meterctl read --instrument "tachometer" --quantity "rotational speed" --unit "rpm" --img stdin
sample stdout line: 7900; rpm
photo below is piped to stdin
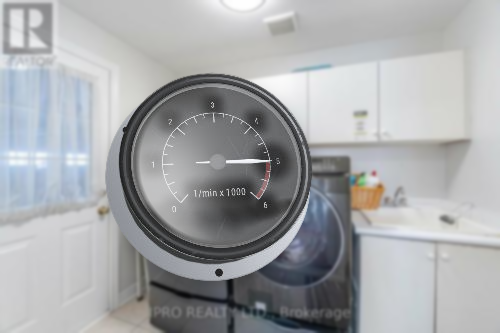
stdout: 5000; rpm
